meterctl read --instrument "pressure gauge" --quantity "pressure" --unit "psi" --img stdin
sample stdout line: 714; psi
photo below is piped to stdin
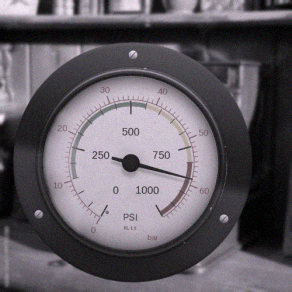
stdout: 850; psi
